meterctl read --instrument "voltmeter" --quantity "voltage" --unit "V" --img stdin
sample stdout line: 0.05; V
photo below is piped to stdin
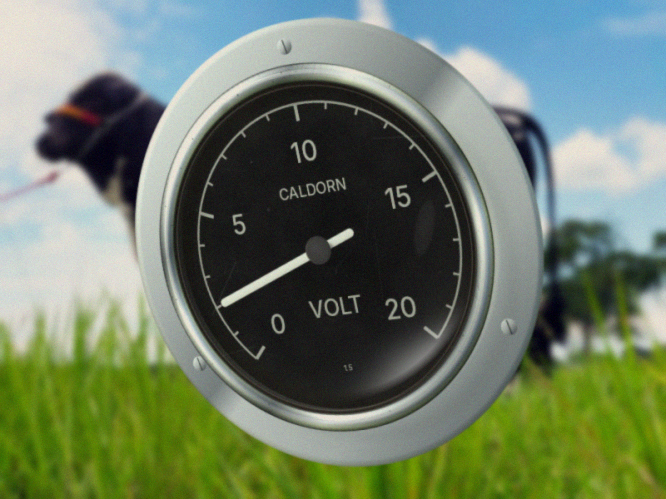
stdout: 2; V
